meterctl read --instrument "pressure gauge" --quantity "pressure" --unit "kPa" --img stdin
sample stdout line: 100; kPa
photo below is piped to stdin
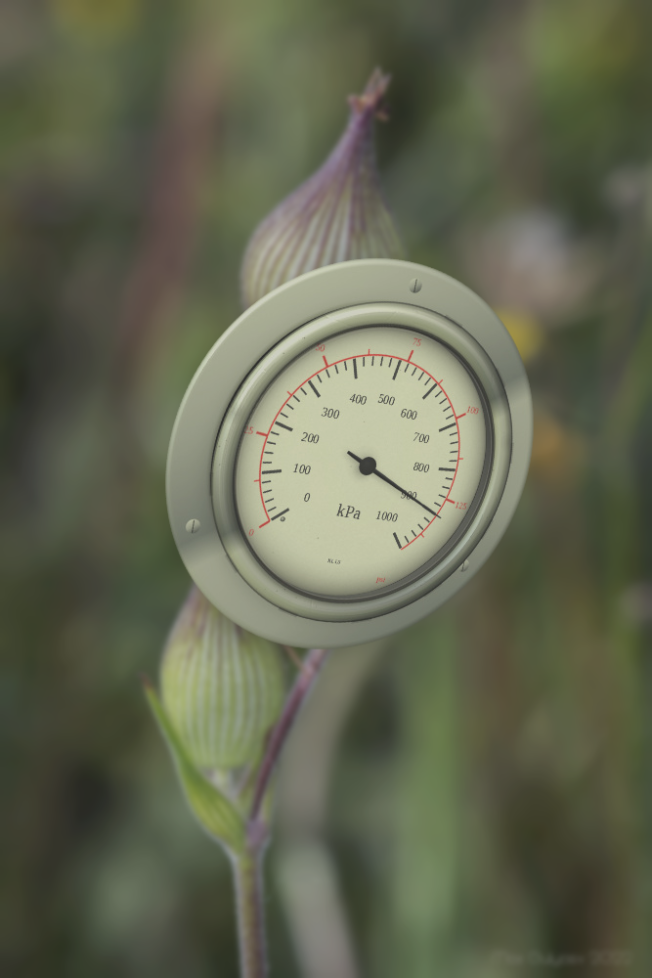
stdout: 900; kPa
